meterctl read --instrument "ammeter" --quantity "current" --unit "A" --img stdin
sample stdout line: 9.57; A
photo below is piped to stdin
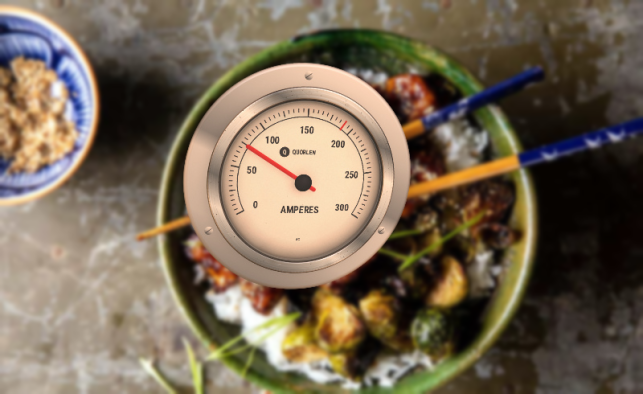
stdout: 75; A
